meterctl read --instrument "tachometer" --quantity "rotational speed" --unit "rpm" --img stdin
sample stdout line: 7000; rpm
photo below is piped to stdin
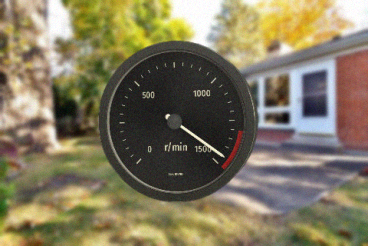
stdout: 1450; rpm
